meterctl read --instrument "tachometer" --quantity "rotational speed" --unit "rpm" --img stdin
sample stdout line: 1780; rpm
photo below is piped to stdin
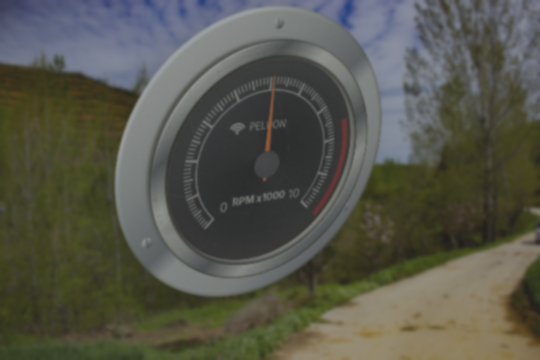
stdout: 5000; rpm
